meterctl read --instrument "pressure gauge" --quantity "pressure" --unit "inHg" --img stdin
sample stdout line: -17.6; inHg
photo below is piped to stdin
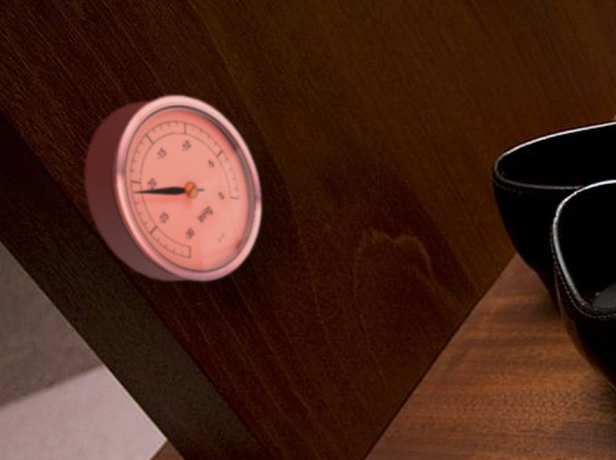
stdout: -21; inHg
